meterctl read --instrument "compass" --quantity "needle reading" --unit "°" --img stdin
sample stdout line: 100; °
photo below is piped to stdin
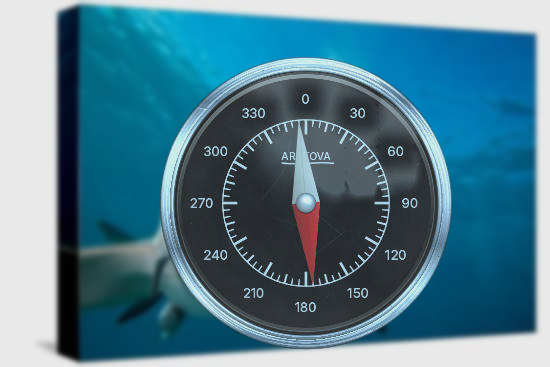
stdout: 175; °
